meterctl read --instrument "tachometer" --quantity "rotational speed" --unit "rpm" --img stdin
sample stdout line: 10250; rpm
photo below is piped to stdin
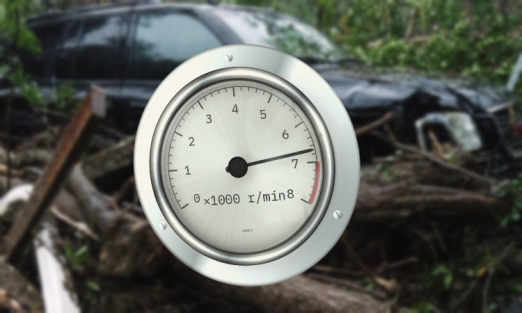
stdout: 6700; rpm
